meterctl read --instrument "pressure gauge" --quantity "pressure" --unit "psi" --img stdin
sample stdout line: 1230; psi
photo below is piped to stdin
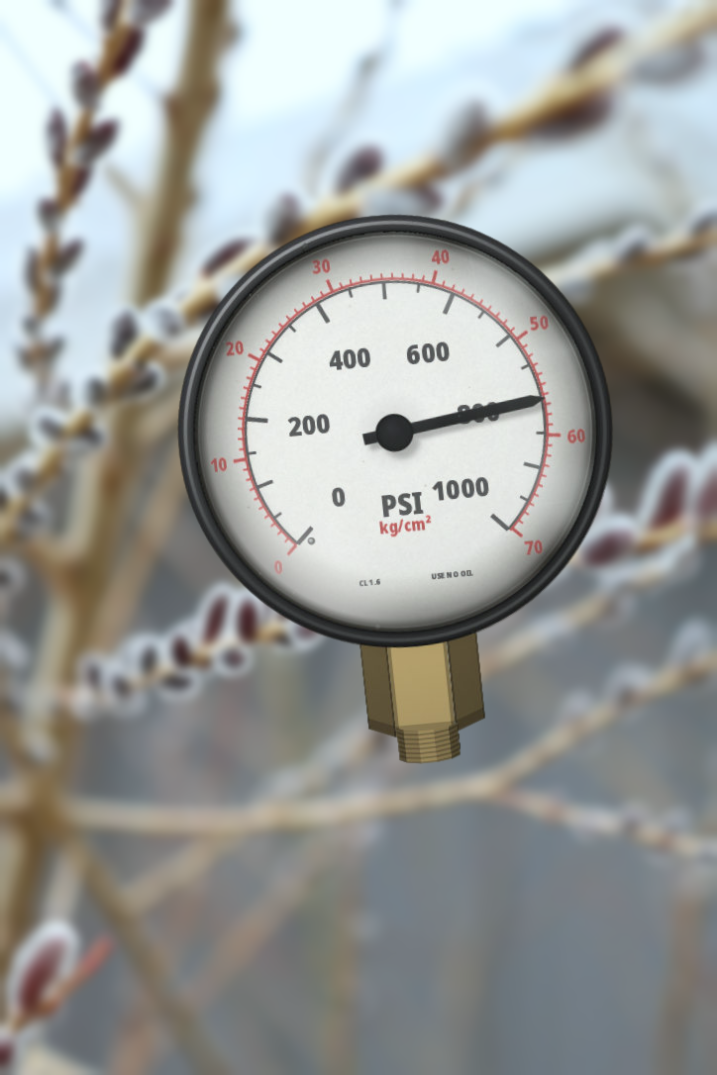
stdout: 800; psi
